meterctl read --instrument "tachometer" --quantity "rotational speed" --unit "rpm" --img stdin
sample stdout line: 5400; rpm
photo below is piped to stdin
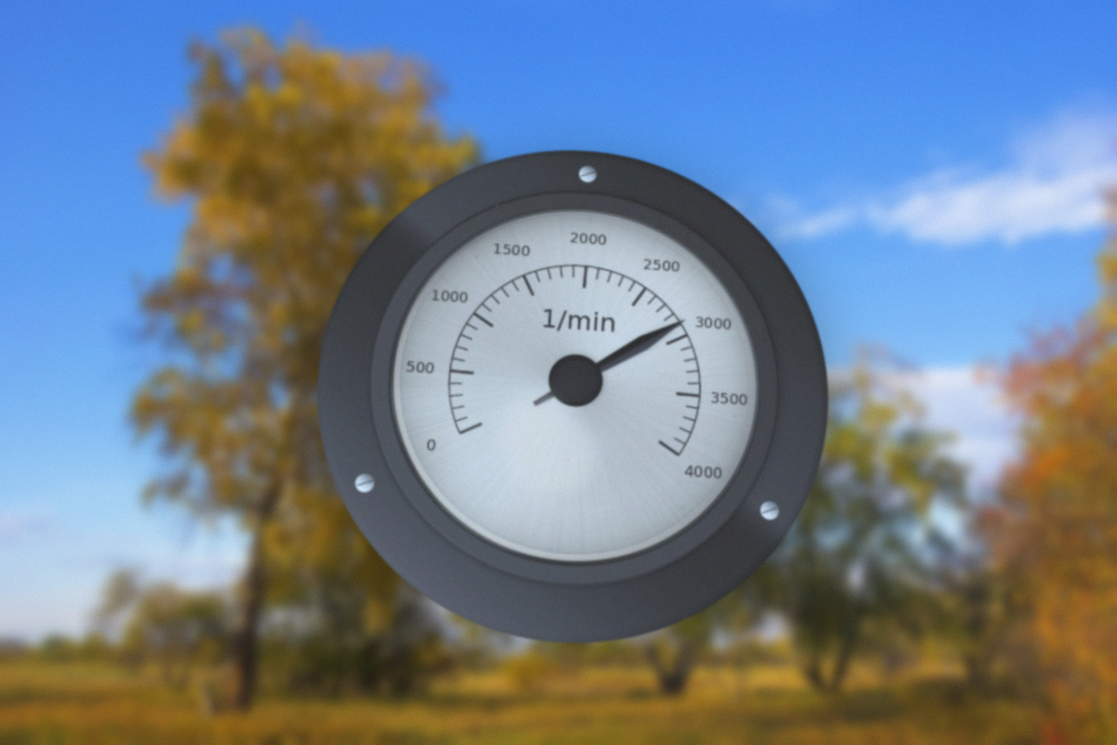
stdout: 2900; rpm
